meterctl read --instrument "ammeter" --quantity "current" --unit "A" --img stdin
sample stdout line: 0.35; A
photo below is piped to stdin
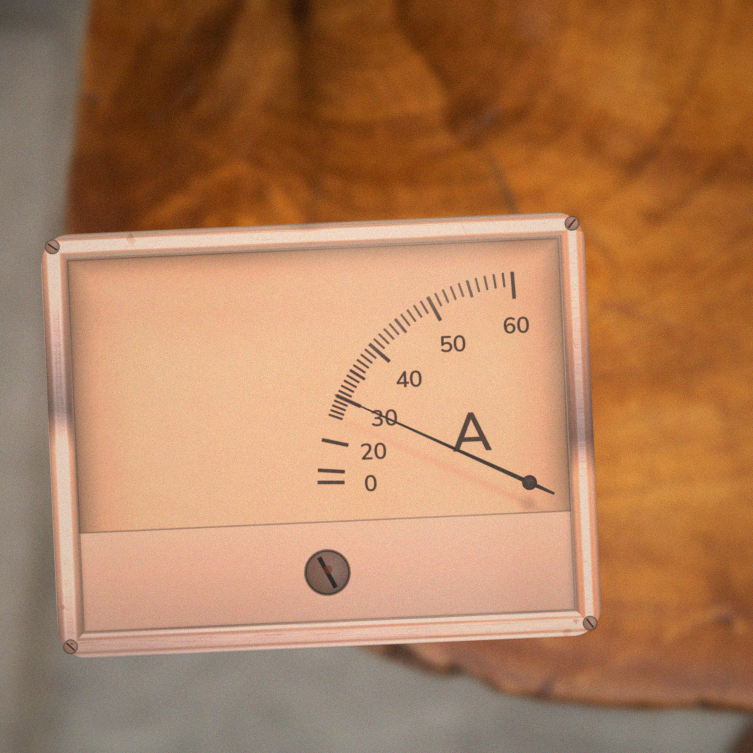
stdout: 30; A
